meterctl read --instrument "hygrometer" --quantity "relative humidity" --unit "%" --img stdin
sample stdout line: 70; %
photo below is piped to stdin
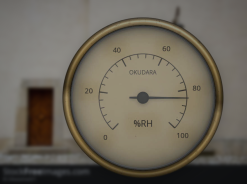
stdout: 84; %
